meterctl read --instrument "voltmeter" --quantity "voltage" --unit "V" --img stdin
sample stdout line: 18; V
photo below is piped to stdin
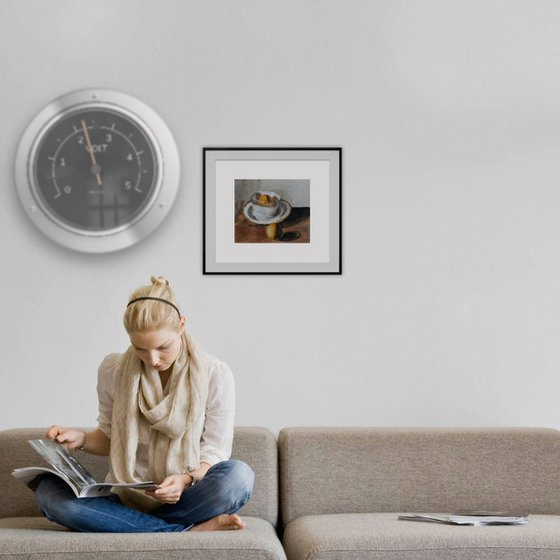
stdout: 2.25; V
